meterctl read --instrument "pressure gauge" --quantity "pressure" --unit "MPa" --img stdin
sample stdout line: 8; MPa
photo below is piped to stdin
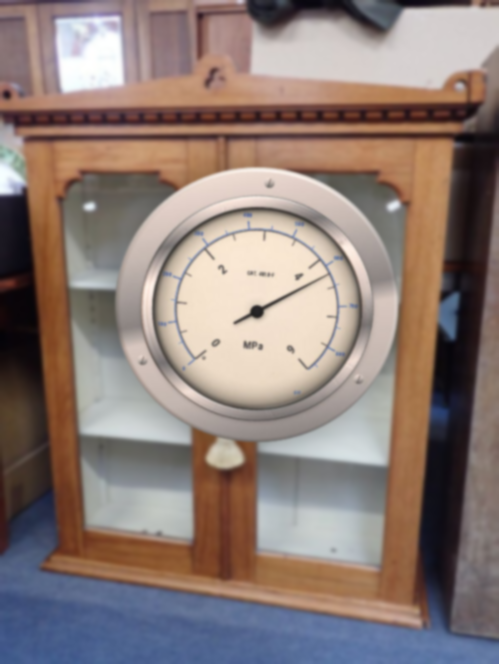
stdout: 4.25; MPa
